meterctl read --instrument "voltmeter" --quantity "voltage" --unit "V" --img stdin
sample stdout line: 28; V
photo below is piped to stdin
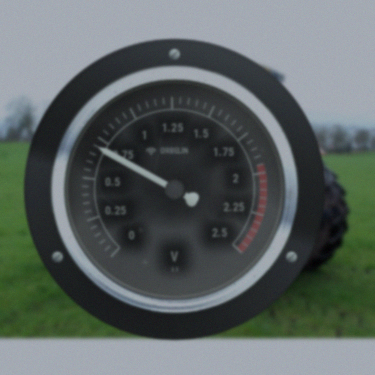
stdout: 0.7; V
